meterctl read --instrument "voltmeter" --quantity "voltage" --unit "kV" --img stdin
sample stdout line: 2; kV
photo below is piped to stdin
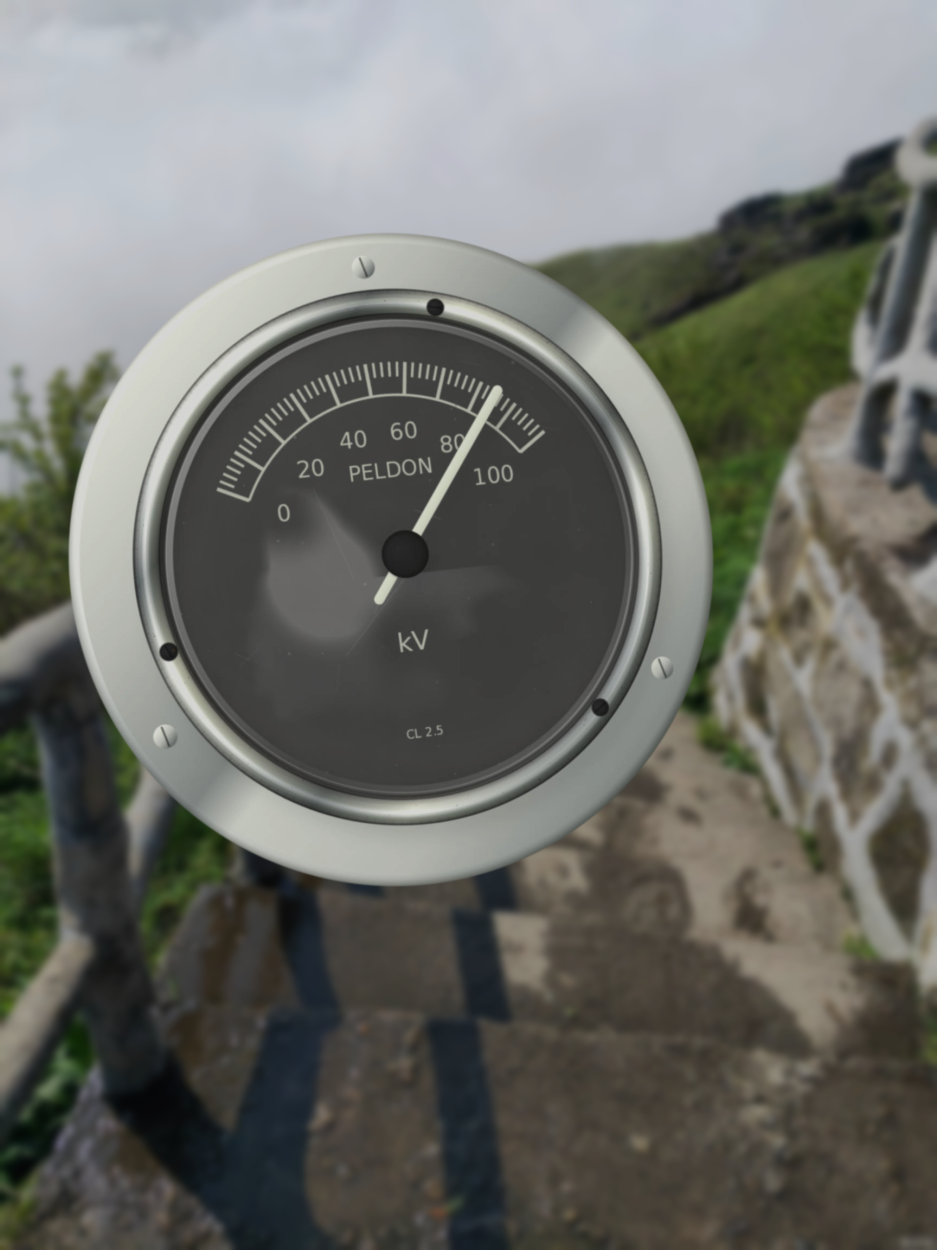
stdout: 84; kV
